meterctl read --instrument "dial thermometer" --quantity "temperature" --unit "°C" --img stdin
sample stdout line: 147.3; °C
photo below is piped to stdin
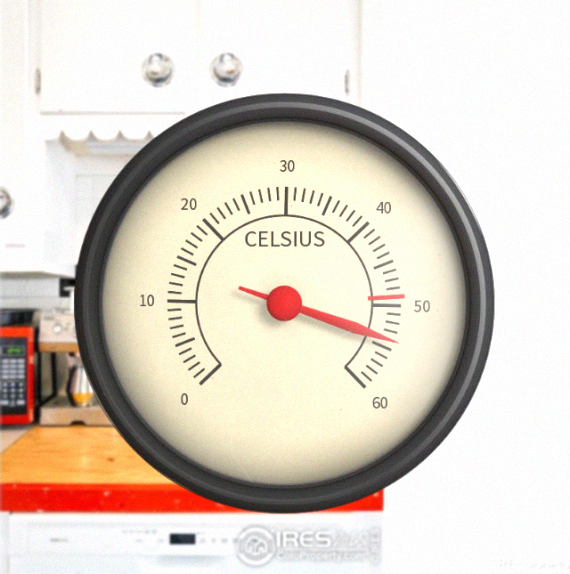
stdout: 54; °C
